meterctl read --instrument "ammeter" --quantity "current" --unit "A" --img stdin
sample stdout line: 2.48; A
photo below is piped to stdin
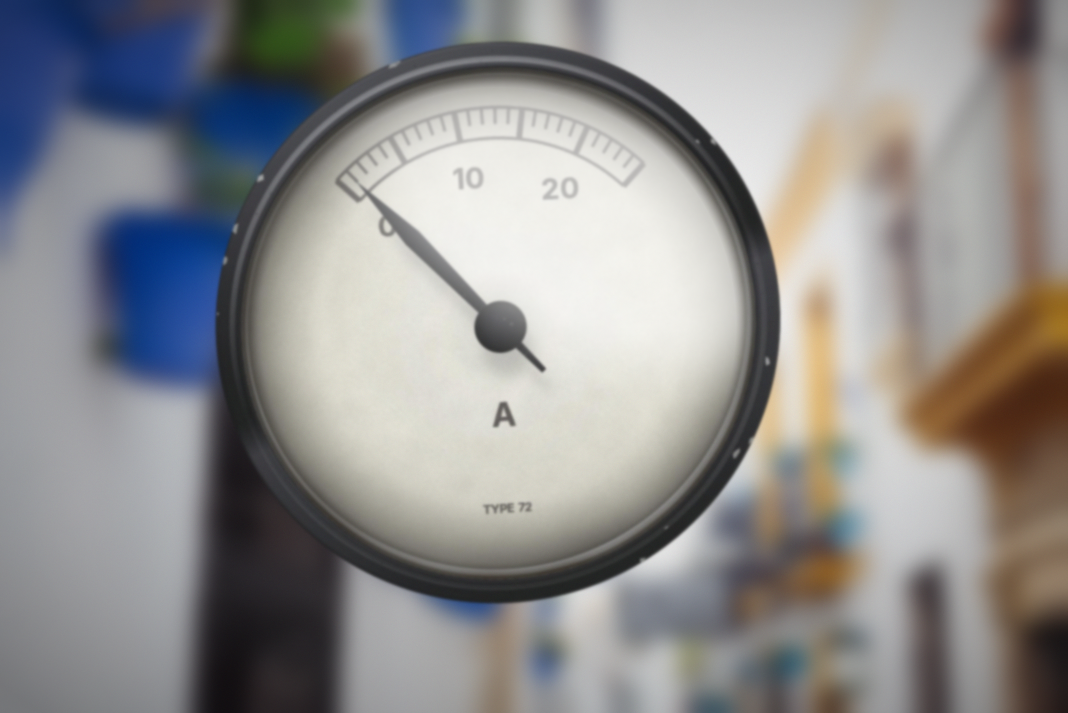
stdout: 1; A
